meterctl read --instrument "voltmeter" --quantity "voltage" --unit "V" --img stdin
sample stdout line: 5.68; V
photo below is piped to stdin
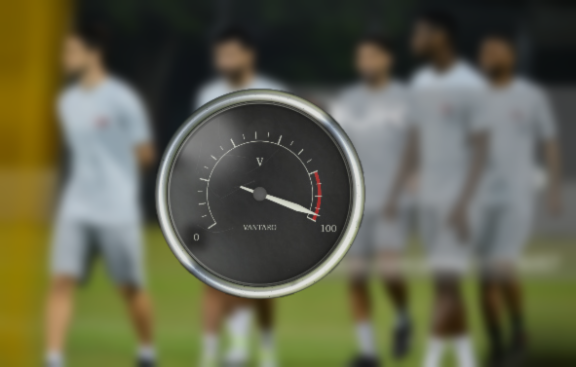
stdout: 97.5; V
